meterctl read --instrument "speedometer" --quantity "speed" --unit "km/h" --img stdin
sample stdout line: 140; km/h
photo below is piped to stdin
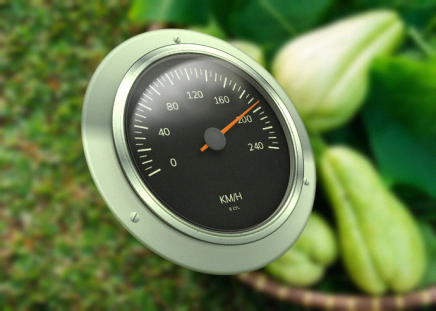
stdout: 195; km/h
